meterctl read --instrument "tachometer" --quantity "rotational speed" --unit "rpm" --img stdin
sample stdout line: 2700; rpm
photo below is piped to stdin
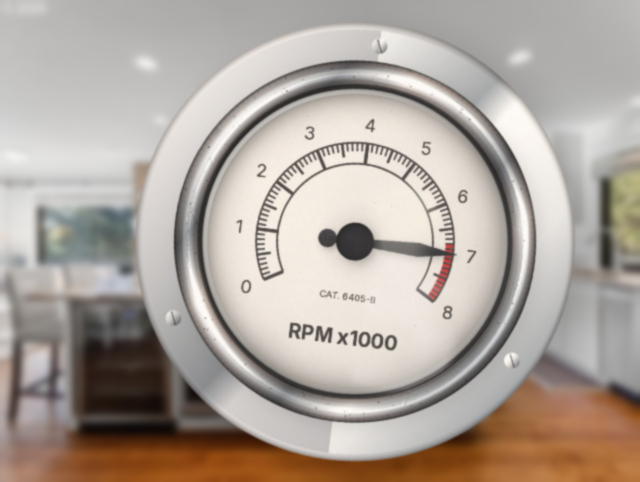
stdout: 7000; rpm
